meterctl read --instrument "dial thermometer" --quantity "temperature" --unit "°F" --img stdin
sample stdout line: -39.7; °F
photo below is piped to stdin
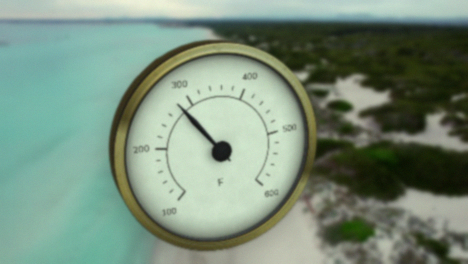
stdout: 280; °F
